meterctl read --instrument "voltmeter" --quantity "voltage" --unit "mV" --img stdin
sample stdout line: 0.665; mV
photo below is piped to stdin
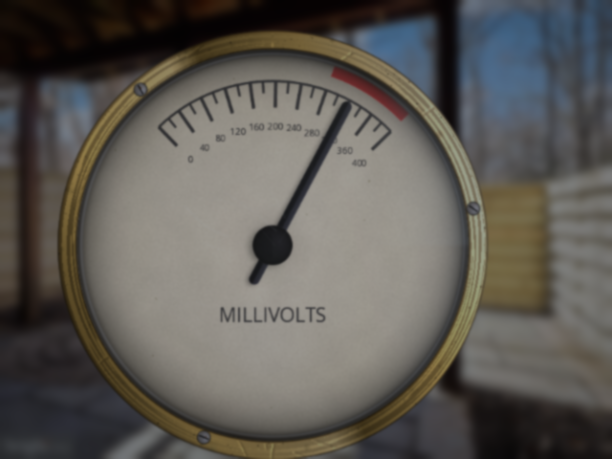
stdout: 320; mV
